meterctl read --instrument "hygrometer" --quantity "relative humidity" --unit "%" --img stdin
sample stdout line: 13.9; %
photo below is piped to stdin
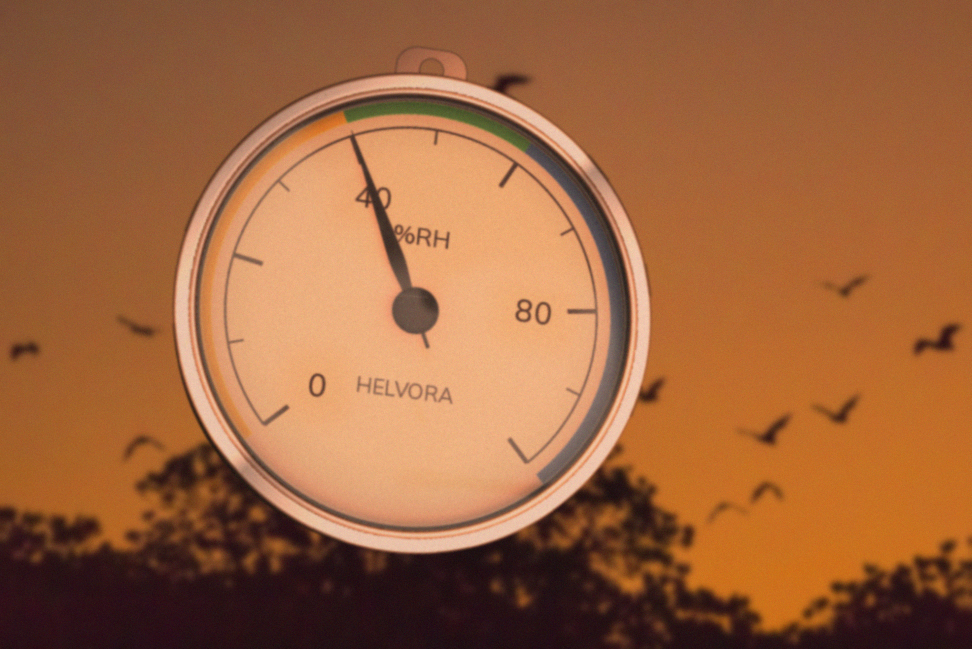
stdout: 40; %
